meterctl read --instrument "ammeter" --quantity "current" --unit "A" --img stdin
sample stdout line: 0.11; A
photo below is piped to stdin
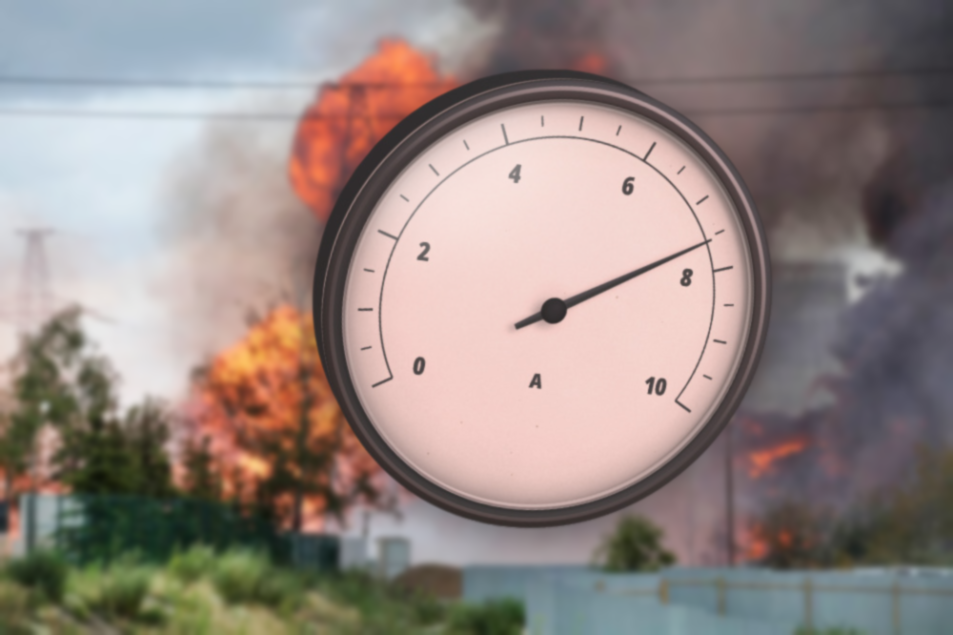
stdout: 7.5; A
